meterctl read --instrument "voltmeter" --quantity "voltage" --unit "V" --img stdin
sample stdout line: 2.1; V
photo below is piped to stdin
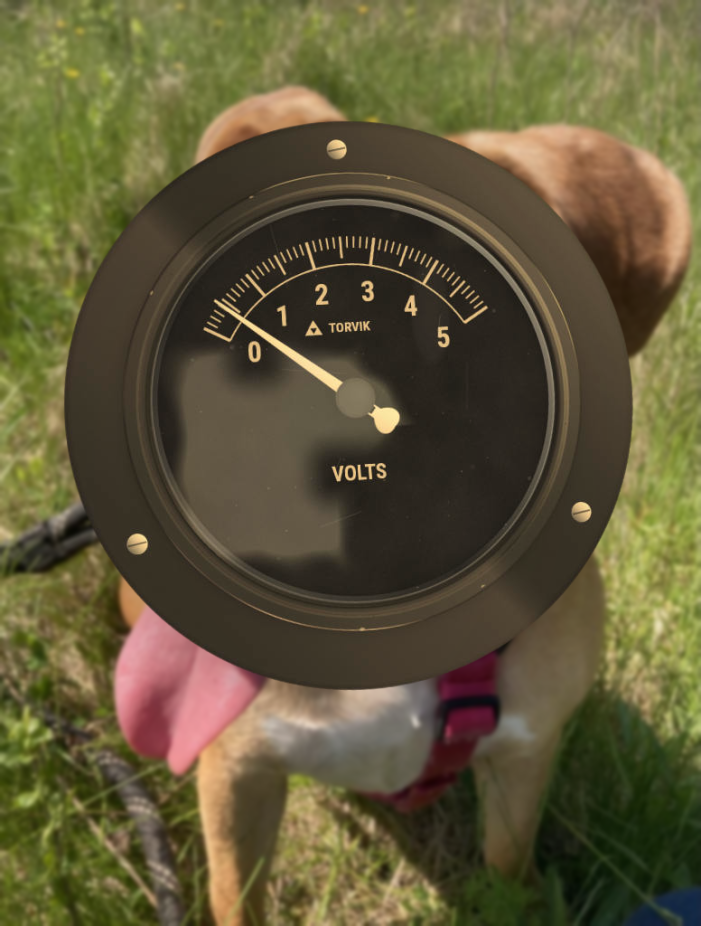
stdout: 0.4; V
